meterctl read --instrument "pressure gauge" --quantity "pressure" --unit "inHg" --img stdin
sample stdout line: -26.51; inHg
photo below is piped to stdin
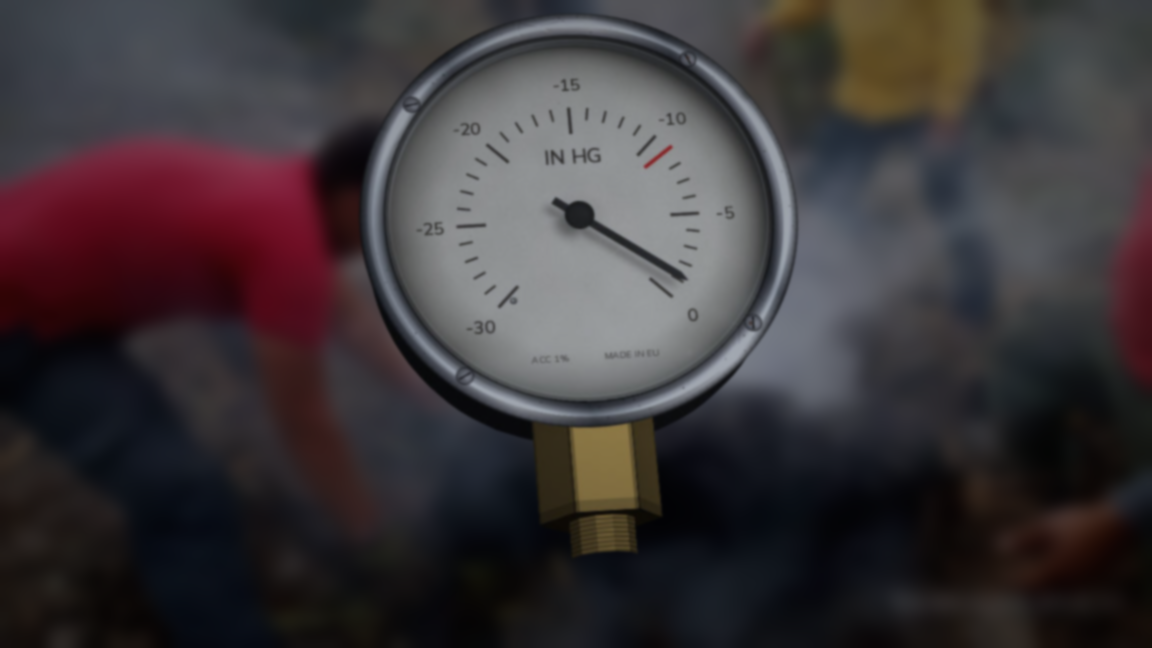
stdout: -1; inHg
